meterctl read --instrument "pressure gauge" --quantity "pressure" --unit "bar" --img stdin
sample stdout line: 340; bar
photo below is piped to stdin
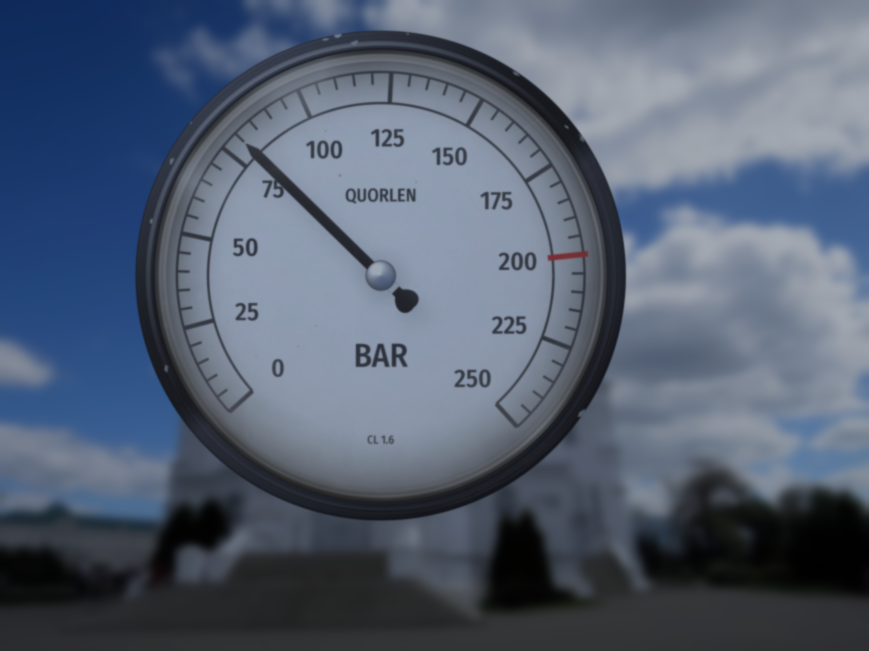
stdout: 80; bar
